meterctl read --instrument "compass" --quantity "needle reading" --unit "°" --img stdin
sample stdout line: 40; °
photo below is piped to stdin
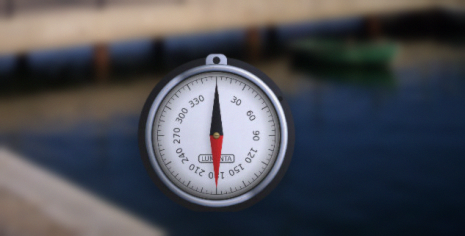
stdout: 180; °
